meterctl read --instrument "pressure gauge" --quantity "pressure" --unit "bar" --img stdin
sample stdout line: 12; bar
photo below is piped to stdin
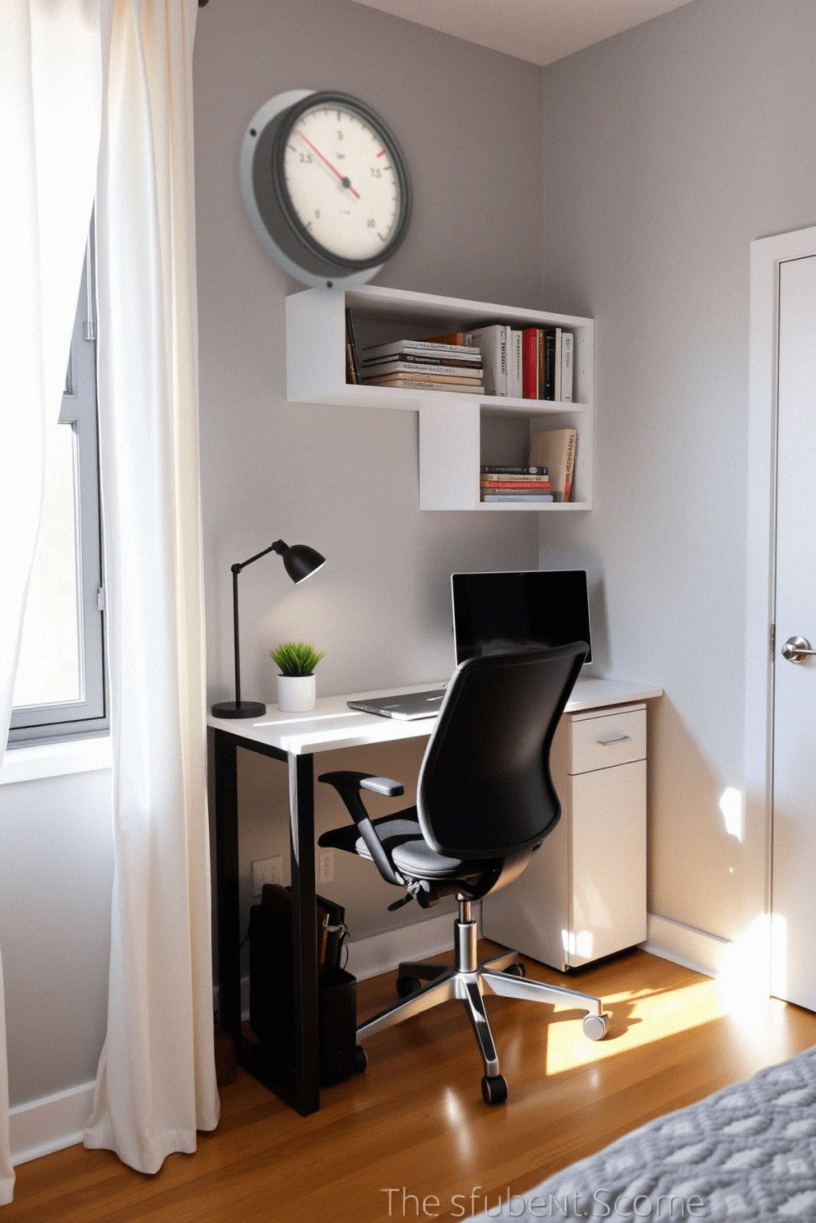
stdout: 3; bar
